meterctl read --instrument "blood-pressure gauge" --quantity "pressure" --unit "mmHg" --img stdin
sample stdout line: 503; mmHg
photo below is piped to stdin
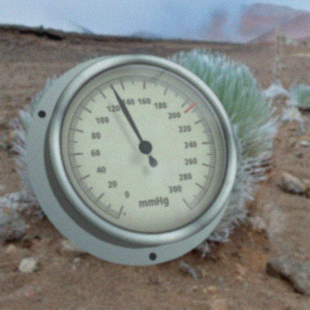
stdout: 130; mmHg
